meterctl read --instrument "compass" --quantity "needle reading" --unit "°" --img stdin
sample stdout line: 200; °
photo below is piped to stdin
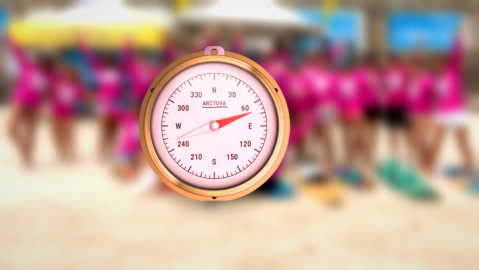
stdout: 70; °
